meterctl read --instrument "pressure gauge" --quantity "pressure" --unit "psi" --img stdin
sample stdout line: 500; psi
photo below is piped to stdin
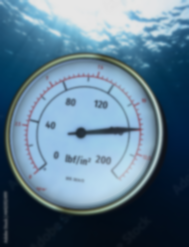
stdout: 160; psi
